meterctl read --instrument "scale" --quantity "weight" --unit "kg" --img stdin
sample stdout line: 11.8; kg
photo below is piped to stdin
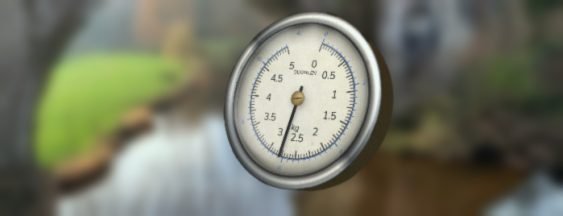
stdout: 2.75; kg
